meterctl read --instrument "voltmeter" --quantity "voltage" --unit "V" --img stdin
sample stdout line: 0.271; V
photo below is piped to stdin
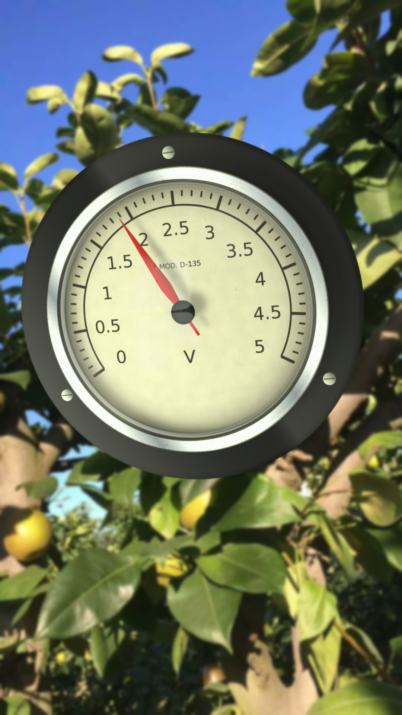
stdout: 1.9; V
